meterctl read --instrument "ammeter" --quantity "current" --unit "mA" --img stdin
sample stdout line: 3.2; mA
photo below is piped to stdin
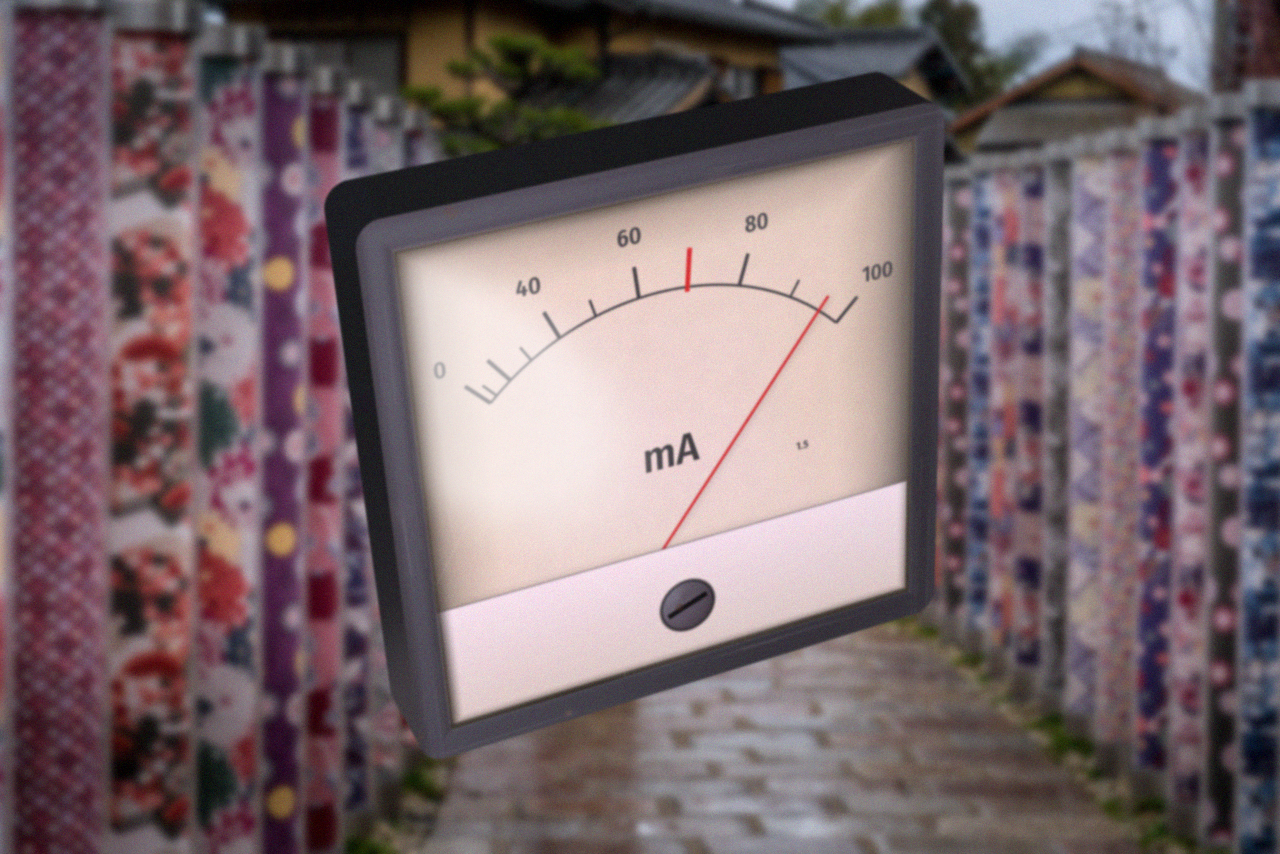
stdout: 95; mA
